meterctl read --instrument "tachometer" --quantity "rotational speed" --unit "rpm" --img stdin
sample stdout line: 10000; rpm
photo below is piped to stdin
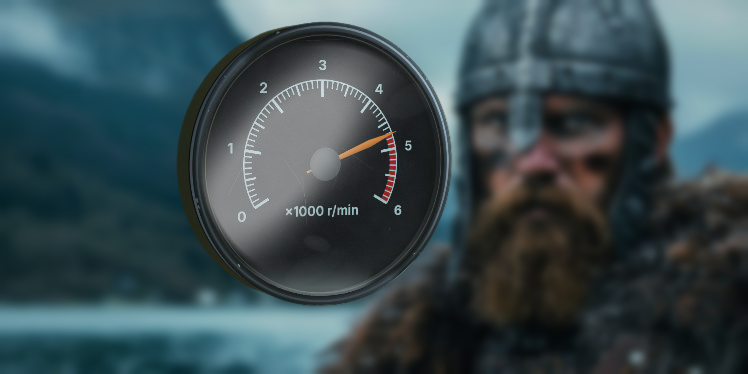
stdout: 4700; rpm
